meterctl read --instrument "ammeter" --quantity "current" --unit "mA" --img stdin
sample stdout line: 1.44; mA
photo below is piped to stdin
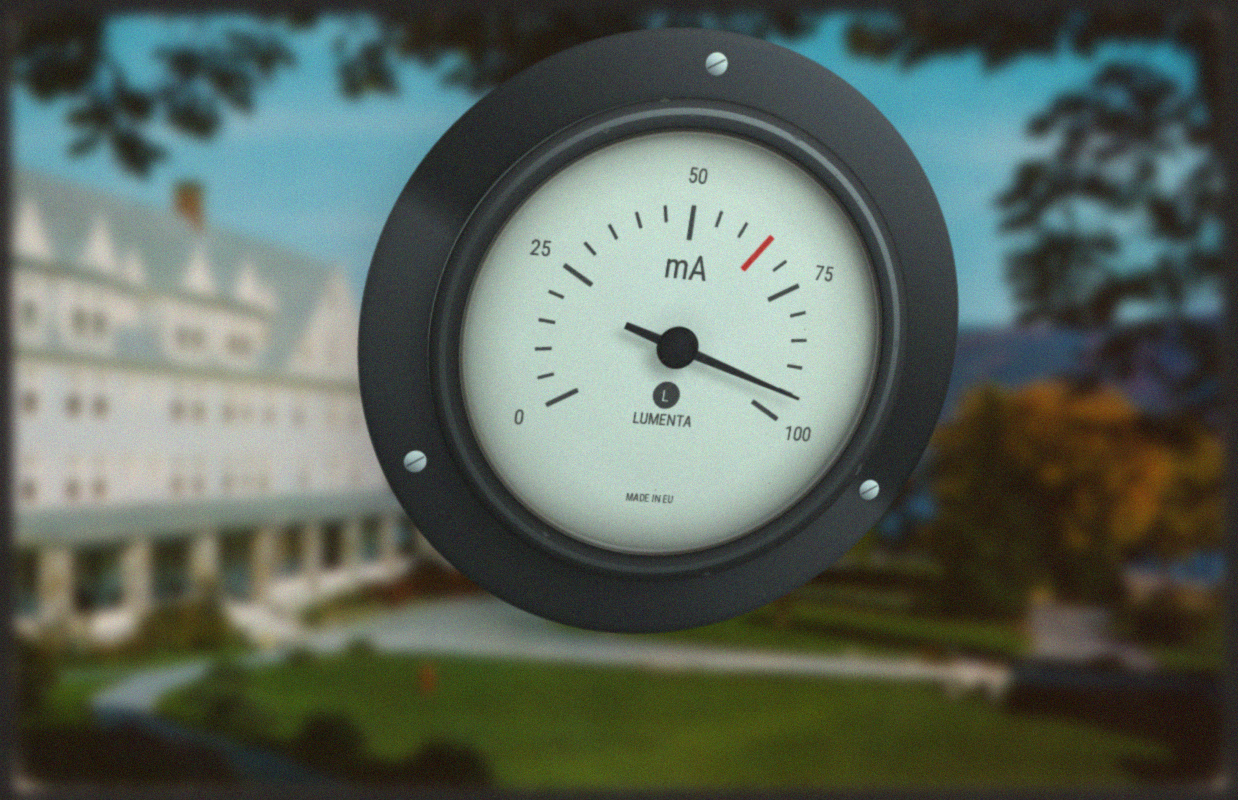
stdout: 95; mA
